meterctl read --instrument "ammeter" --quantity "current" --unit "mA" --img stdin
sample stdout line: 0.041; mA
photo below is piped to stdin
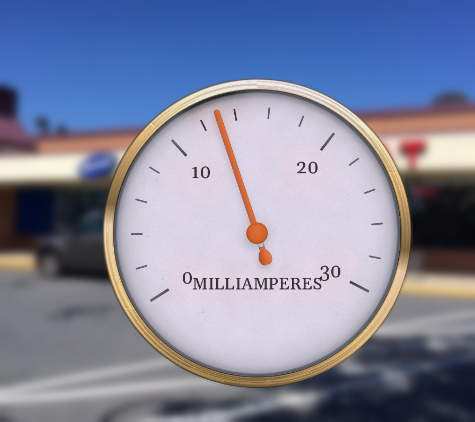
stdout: 13; mA
